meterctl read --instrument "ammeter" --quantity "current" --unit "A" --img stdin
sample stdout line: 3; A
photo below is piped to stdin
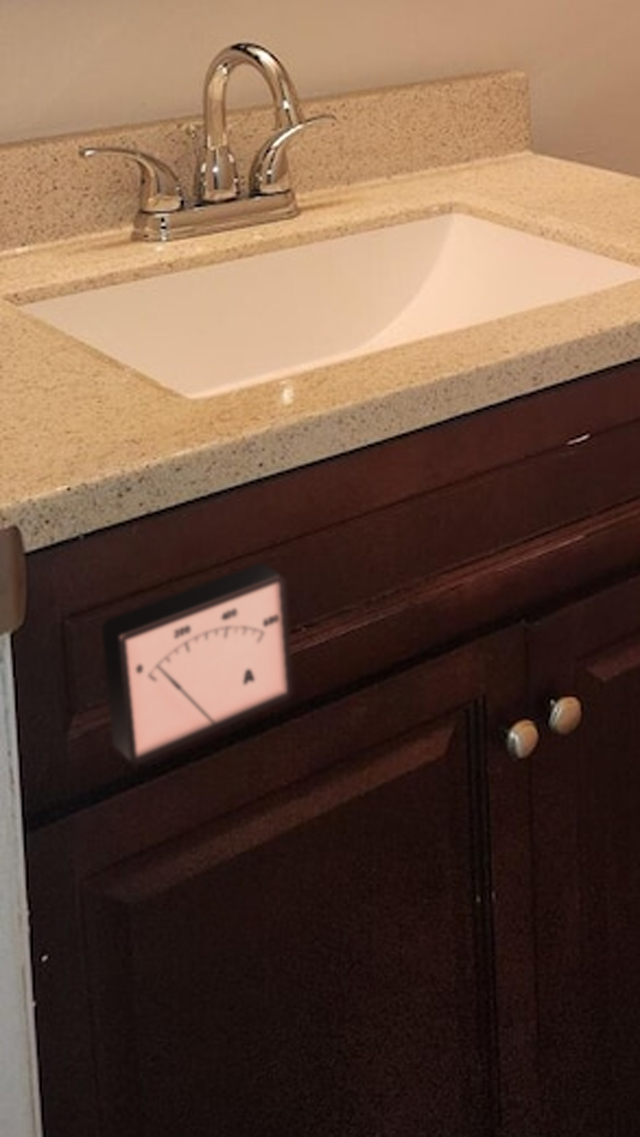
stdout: 50; A
